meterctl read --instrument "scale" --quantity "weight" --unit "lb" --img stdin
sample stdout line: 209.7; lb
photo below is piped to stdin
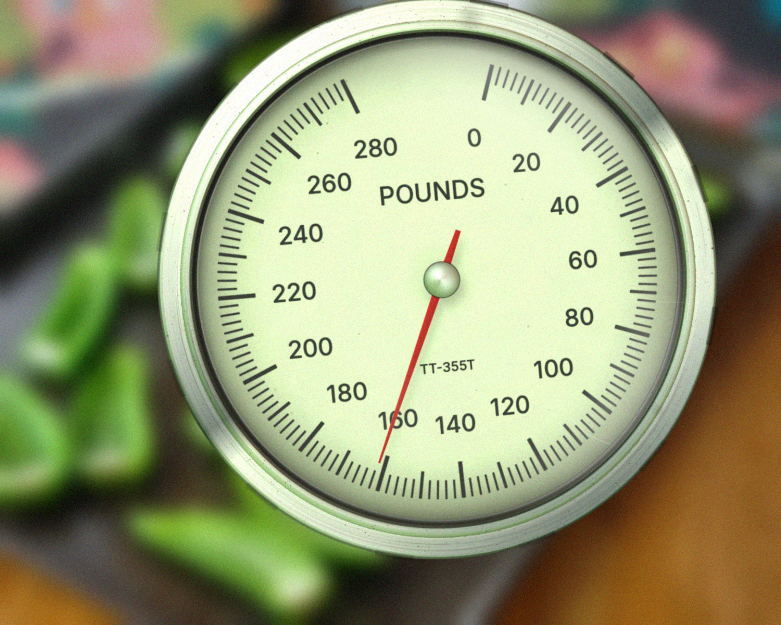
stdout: 162; lb
